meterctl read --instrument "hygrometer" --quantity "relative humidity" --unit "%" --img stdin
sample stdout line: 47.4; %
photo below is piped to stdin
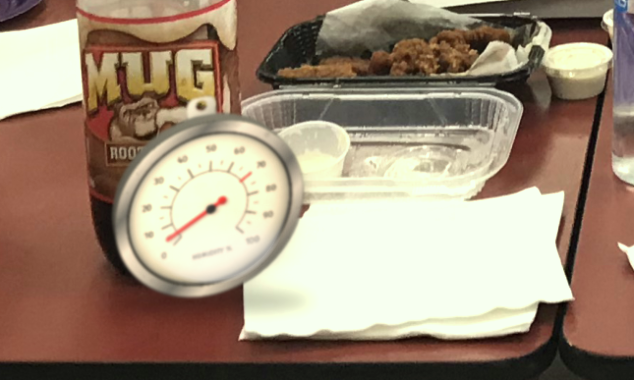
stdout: 5; %
